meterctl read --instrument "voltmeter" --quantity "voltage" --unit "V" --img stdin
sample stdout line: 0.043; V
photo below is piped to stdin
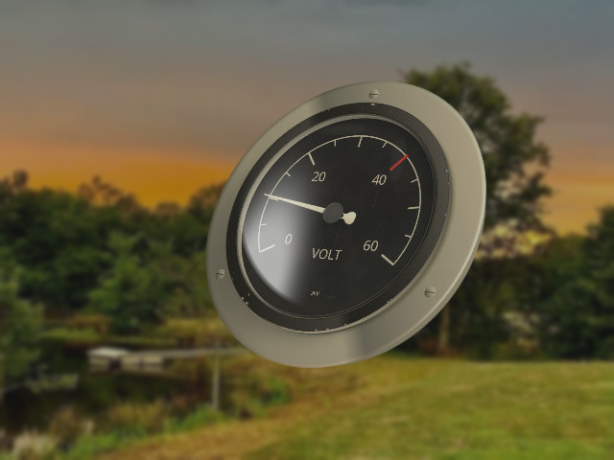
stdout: 10; V
